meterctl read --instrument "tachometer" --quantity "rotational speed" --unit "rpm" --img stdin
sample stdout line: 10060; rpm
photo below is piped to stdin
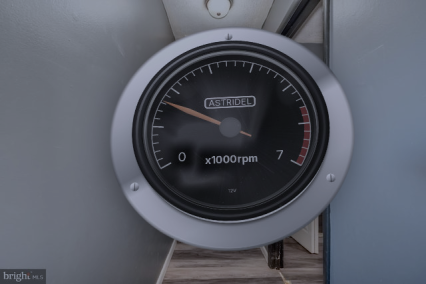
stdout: 1600; rpm
